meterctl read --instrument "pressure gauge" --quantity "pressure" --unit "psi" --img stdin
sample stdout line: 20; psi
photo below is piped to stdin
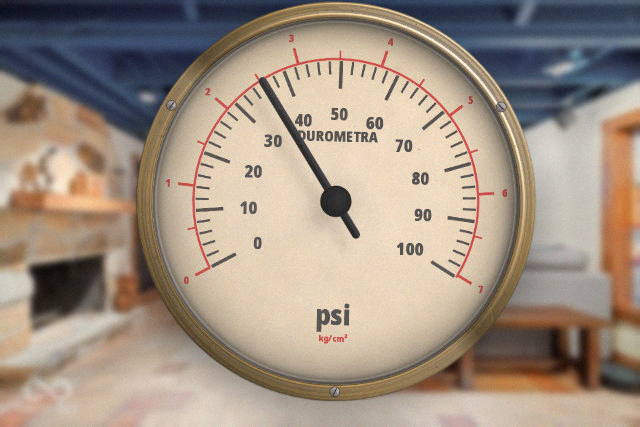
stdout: 36; psi
